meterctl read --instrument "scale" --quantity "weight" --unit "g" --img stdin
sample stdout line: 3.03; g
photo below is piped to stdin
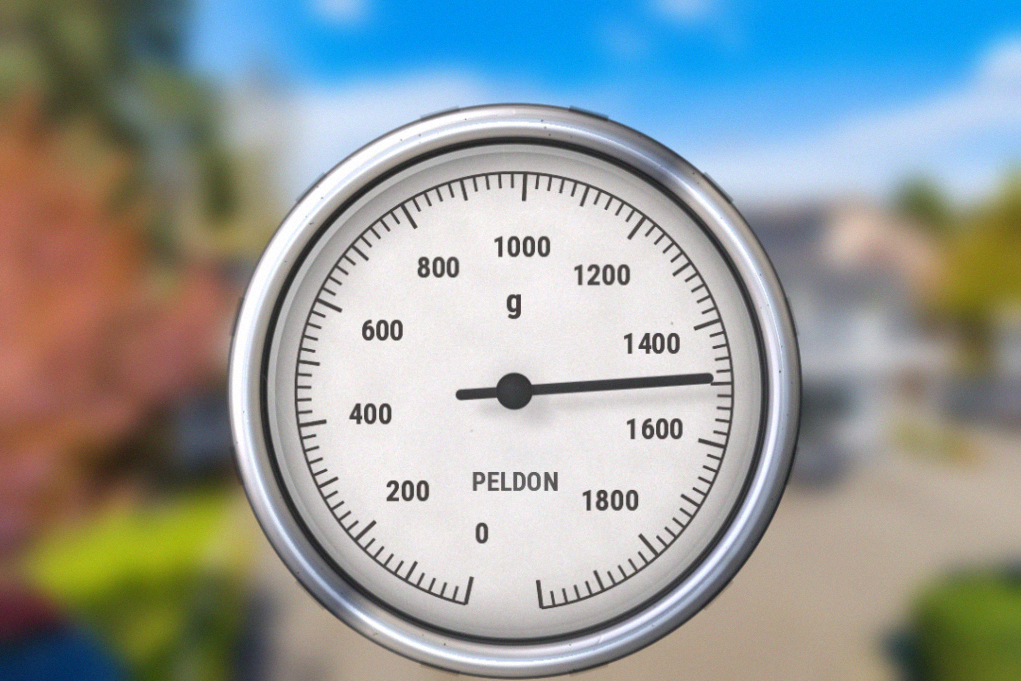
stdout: 1490; g
